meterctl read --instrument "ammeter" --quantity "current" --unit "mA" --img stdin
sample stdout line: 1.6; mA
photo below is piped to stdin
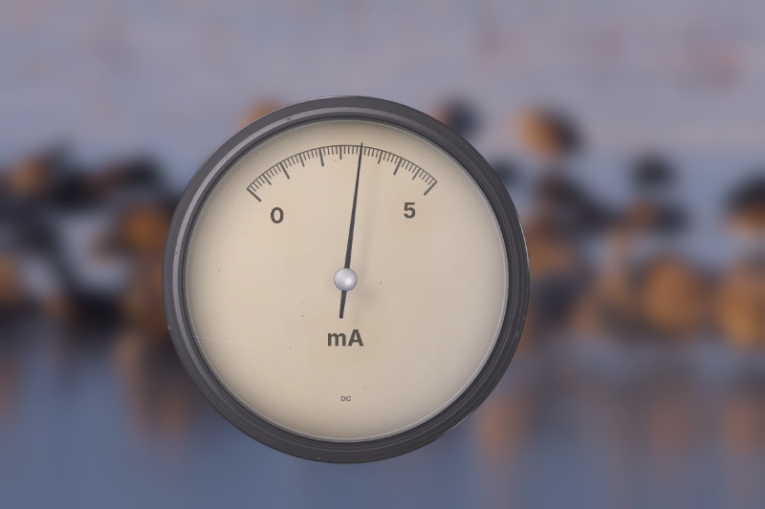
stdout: 3; mA
